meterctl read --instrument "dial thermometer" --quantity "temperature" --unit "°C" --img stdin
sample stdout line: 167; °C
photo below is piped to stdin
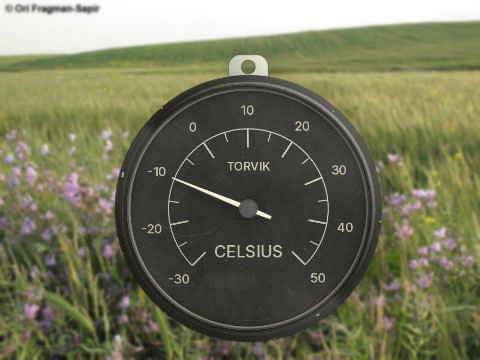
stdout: -10; °C
